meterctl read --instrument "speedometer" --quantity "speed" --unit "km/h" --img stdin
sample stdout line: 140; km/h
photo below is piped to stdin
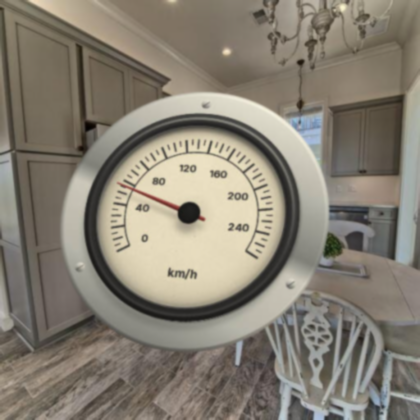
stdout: 55; km/h
